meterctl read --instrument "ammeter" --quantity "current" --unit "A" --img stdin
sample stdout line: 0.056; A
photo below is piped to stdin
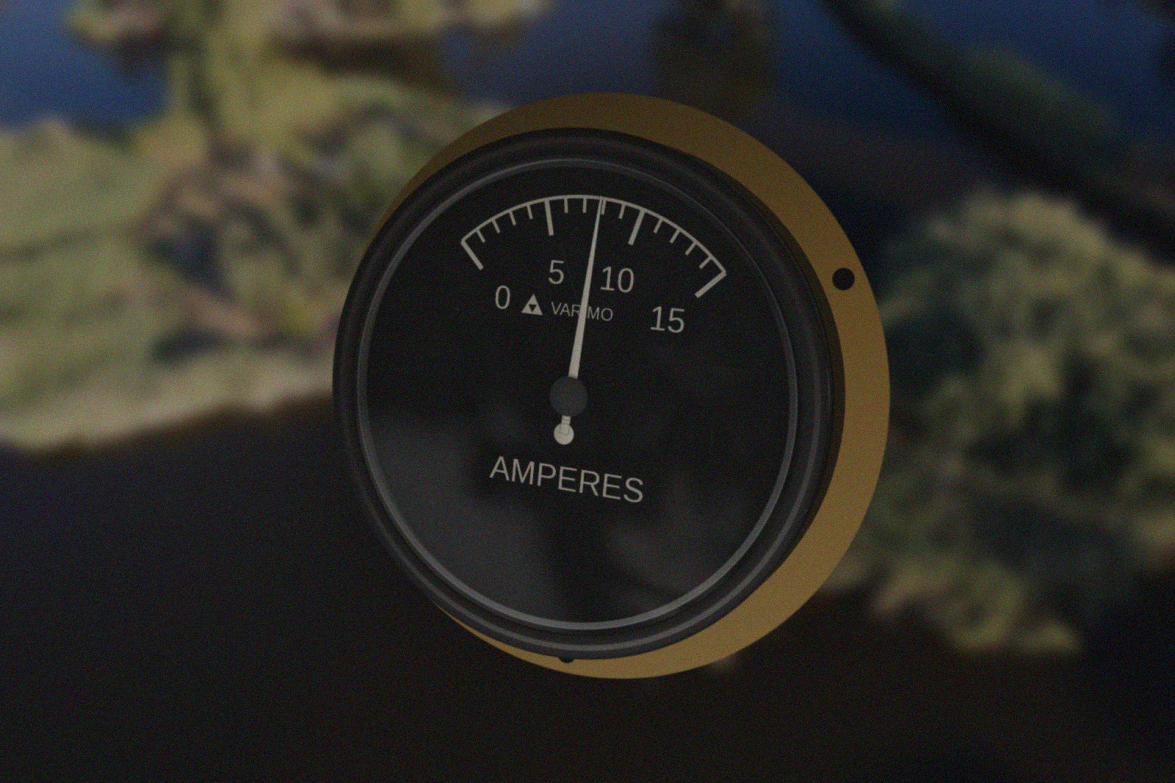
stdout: 8; A
